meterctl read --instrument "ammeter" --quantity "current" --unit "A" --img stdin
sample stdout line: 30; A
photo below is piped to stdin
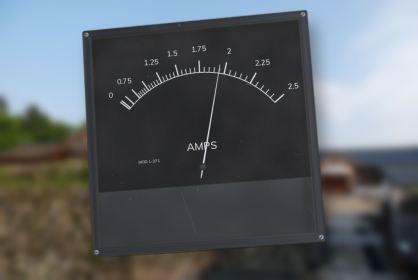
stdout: 1.95; A
